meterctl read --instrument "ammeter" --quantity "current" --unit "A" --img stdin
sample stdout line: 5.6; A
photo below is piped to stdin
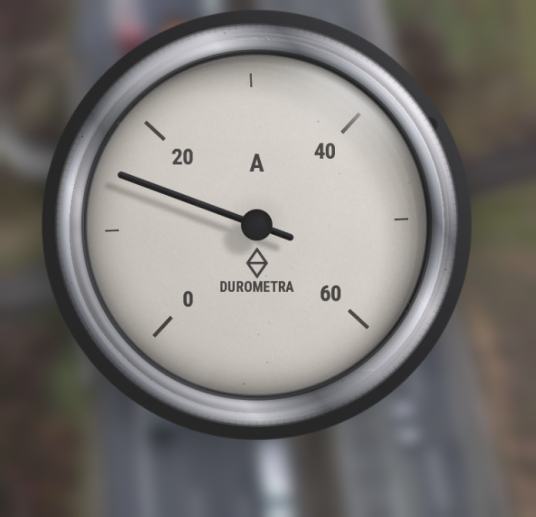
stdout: 15; A
